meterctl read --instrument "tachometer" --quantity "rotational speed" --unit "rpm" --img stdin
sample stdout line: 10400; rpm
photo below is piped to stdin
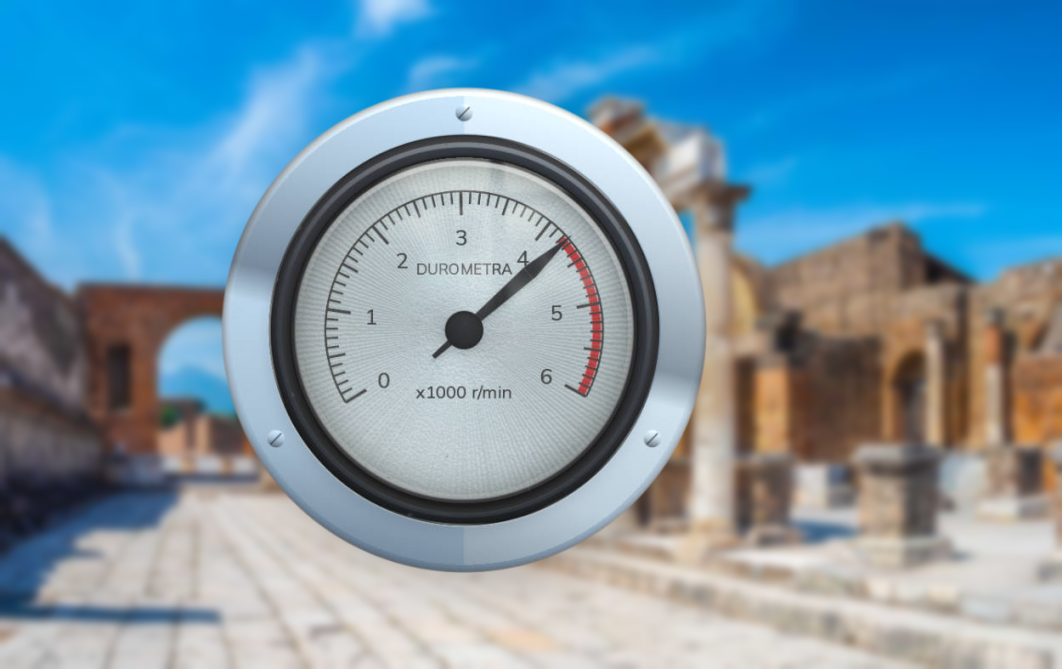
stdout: 4250; rpm
